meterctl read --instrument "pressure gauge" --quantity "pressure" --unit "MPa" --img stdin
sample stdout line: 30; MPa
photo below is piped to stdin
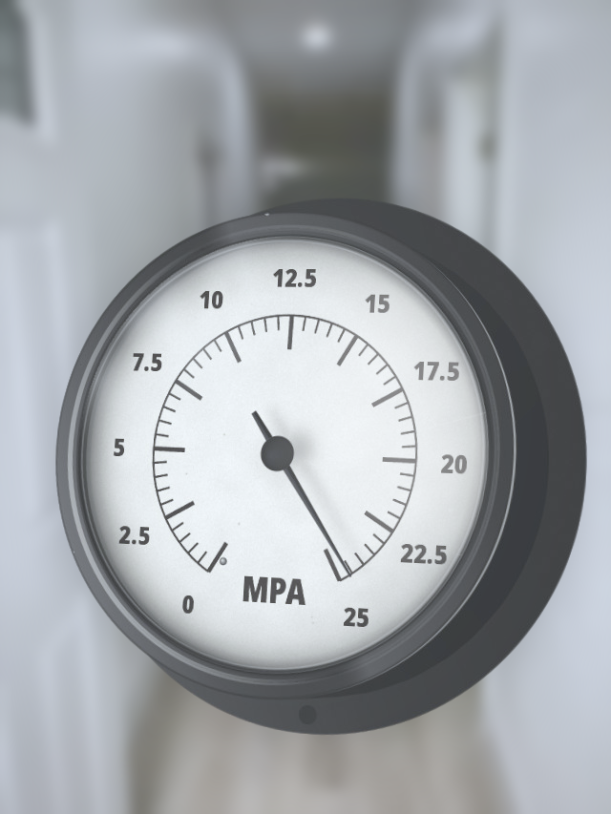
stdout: 24.5; MPa
